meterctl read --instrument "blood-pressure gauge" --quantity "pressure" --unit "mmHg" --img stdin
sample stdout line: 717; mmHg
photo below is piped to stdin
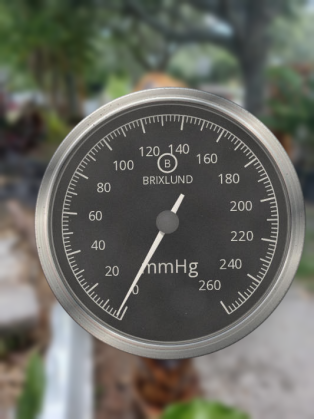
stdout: 2; mmHg
